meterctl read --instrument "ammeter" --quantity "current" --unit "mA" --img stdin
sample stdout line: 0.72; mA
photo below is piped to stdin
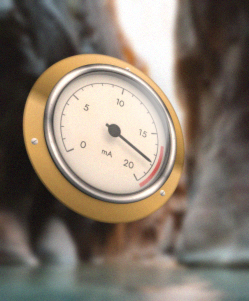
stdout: 18; mA
